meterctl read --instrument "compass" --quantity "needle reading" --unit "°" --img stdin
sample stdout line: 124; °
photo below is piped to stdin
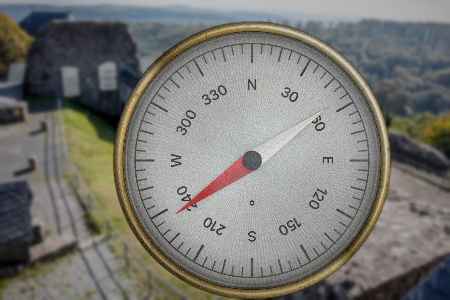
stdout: 235; °
